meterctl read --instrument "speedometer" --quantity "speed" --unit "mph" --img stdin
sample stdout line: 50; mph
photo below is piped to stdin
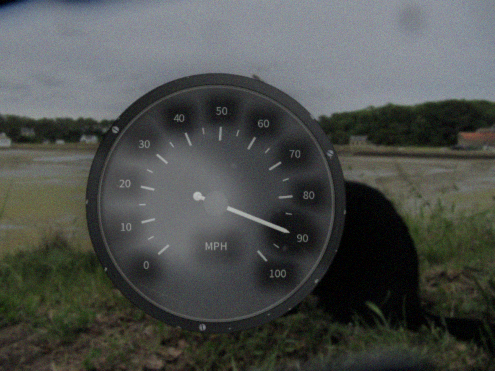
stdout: 90; mph
